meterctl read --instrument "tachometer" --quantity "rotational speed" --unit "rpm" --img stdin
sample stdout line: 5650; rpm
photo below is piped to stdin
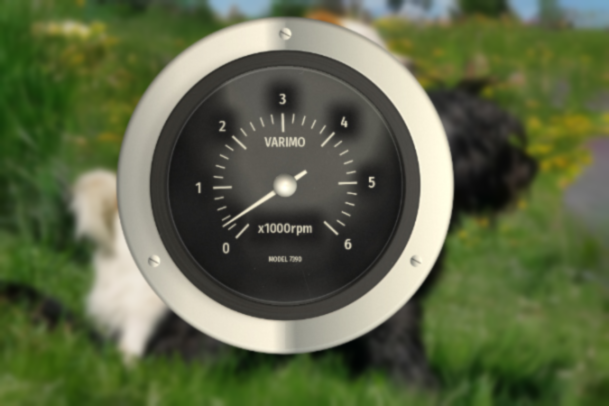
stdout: 300; rpm
